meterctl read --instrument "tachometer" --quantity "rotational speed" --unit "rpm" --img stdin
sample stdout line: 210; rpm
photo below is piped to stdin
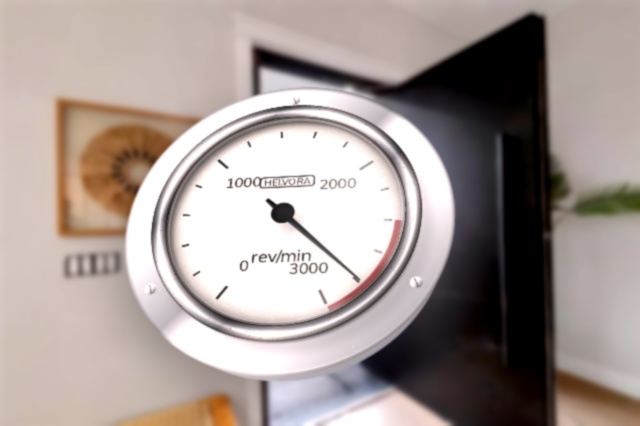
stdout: 2800; rpm
